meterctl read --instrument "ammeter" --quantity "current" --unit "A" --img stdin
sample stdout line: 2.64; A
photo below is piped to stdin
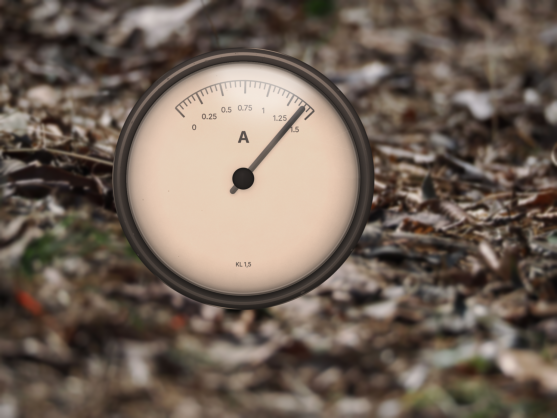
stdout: 1.4; A
